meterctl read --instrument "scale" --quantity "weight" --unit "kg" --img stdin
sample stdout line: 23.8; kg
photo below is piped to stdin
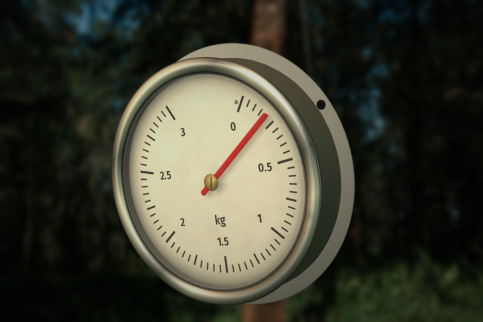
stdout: 0.2; kg
